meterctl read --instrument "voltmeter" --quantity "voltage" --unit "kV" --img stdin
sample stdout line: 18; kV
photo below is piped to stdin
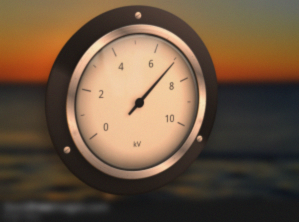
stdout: 7; kV
